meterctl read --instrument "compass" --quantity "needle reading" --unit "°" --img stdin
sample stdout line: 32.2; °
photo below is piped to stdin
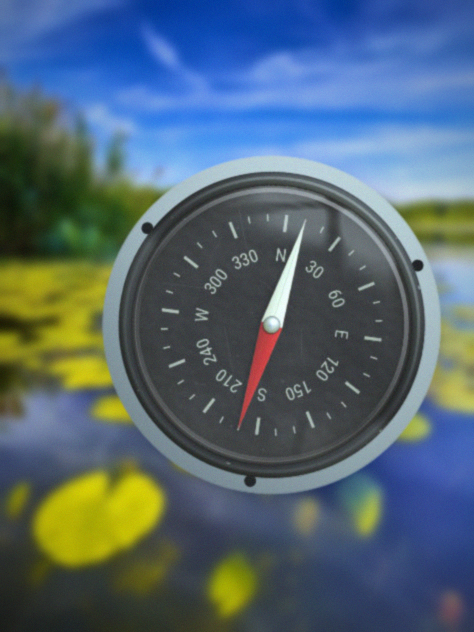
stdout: 190; °
